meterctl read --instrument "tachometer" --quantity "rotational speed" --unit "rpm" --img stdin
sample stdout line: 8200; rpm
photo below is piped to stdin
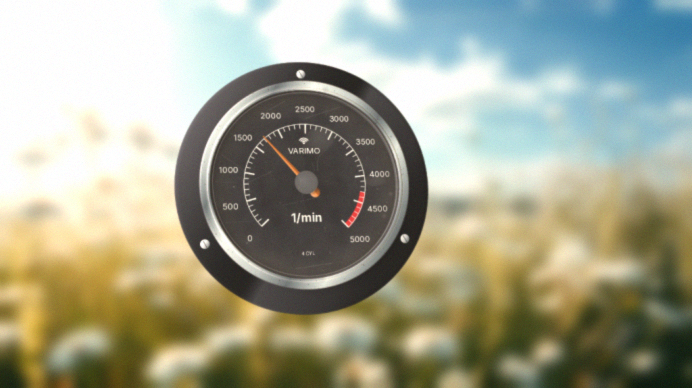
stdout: 1700; rpm
